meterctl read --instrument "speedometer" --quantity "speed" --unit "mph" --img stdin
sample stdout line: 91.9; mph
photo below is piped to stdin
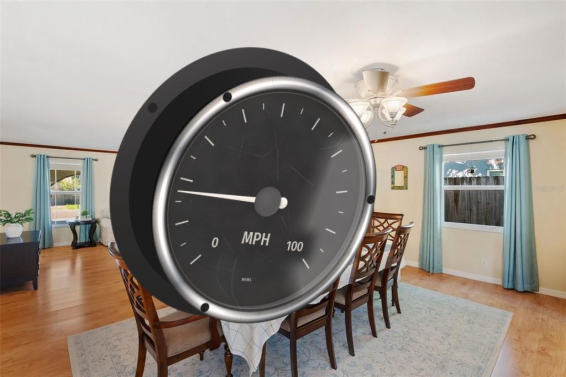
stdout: 17.5; mph
